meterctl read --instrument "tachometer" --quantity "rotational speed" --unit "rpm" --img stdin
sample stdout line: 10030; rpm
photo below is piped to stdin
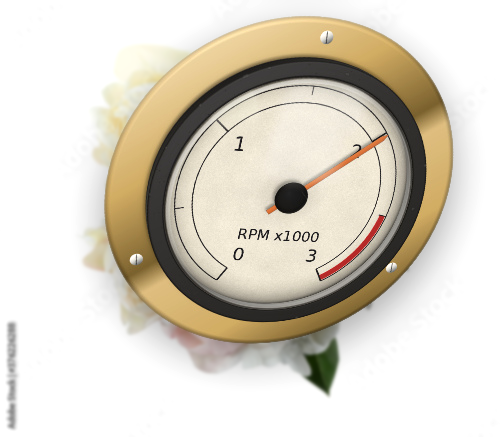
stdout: 2000; rpm
